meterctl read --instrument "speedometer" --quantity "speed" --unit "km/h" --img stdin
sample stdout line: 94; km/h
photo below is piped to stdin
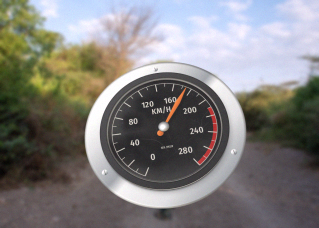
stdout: 175; km/h
